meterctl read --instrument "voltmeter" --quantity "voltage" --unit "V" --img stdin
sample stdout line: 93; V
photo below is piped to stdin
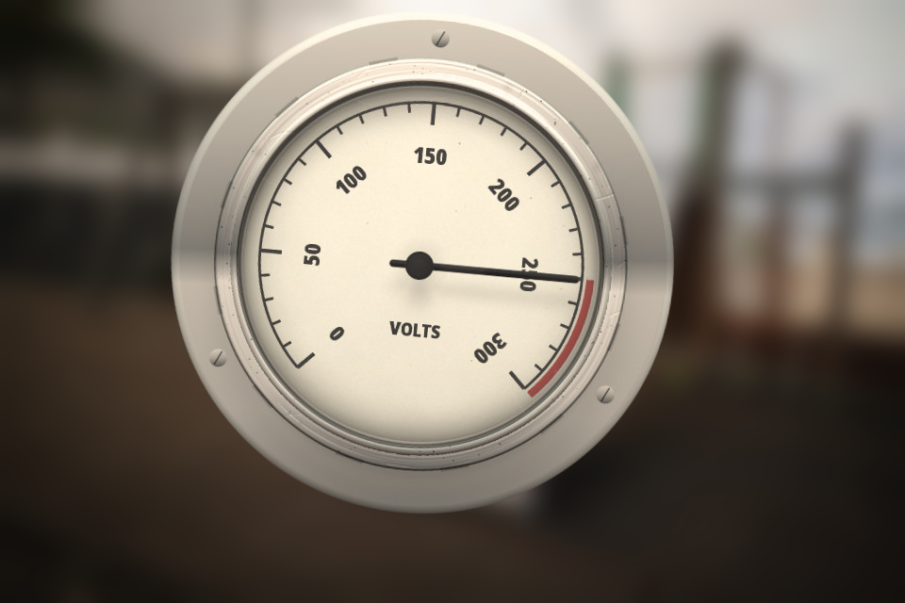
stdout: 250; V
